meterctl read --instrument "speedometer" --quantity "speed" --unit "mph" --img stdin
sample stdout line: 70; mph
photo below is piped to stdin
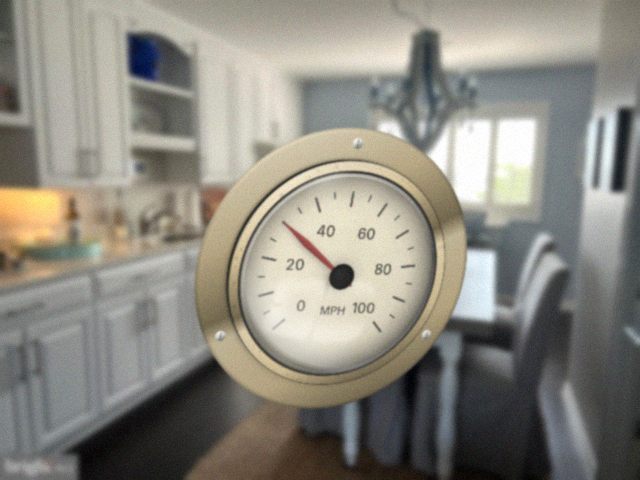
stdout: 30; mph
